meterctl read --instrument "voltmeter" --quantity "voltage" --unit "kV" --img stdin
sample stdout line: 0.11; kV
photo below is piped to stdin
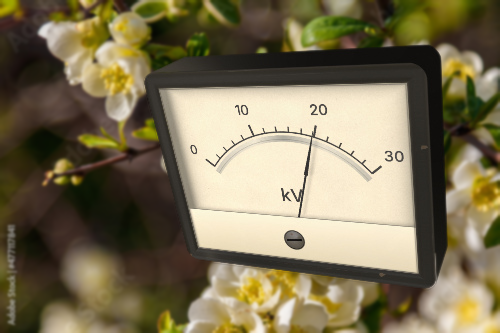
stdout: 20; kV
